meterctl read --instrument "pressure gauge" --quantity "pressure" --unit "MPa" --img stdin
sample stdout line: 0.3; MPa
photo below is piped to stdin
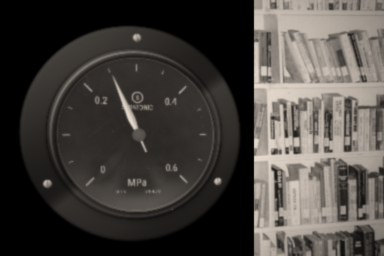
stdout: 0.25; MPa
